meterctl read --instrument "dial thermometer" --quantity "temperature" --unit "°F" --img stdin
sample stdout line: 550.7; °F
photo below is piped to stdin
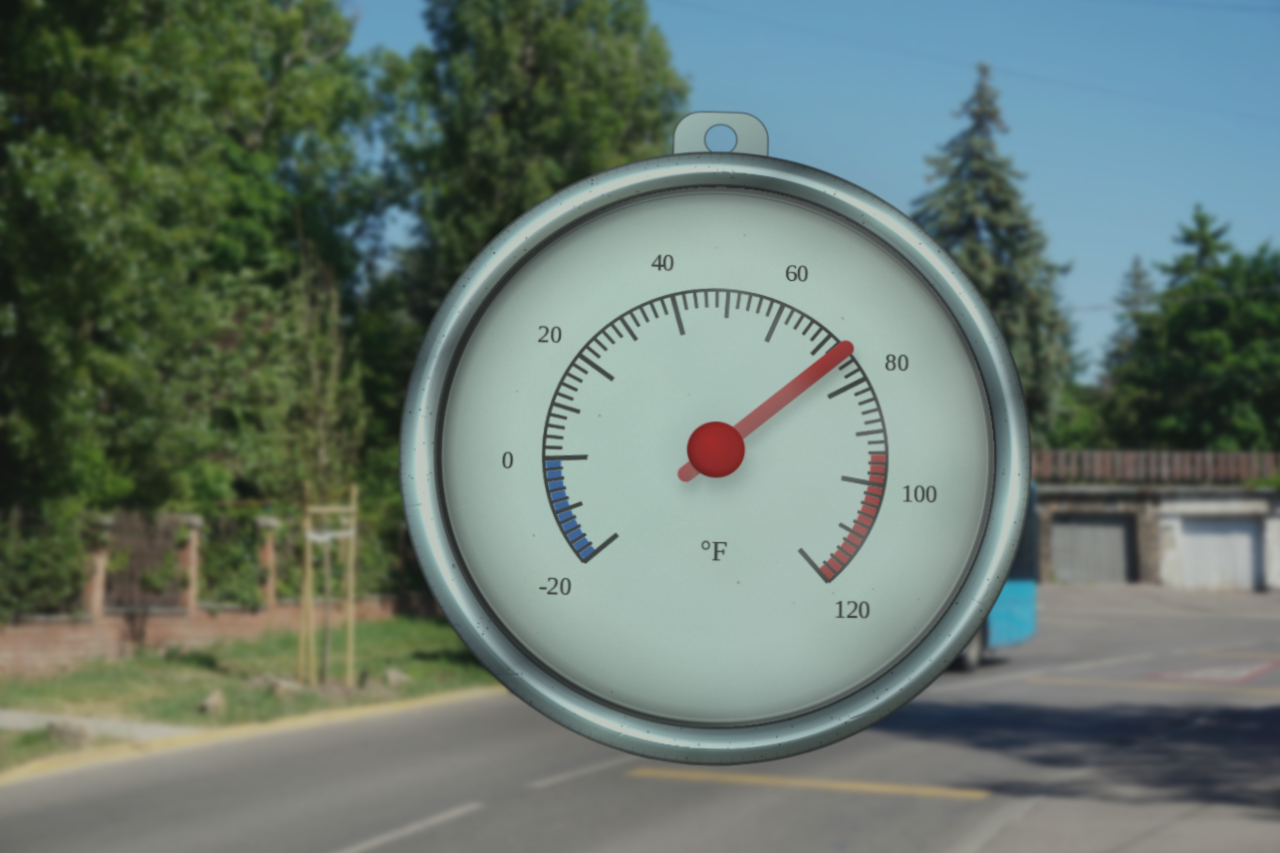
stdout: 74; °F
